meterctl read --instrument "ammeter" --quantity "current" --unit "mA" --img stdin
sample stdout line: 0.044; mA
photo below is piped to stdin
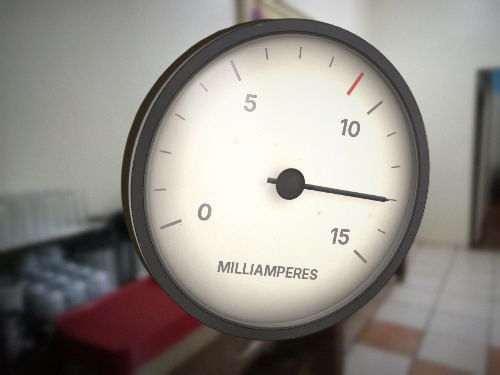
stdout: 13; mA
